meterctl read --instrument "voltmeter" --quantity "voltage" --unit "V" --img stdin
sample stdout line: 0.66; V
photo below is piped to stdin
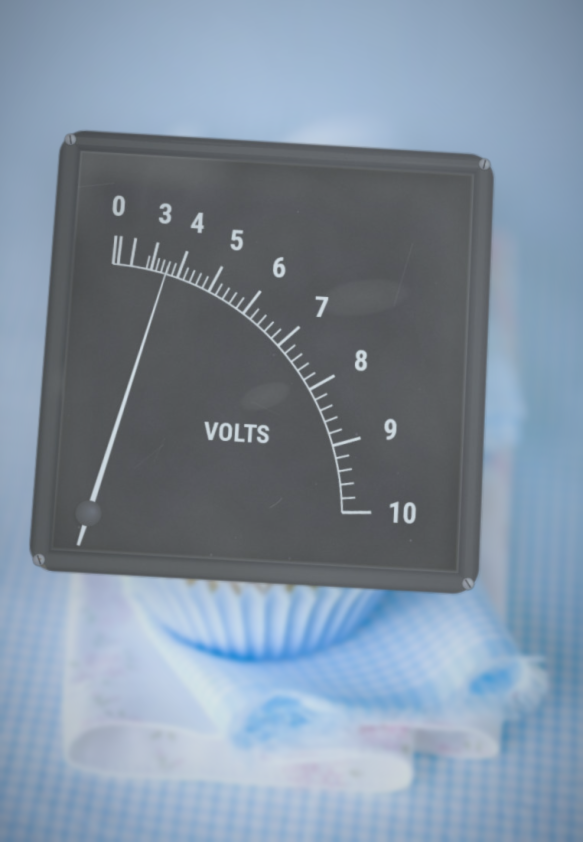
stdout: 3.6; V
